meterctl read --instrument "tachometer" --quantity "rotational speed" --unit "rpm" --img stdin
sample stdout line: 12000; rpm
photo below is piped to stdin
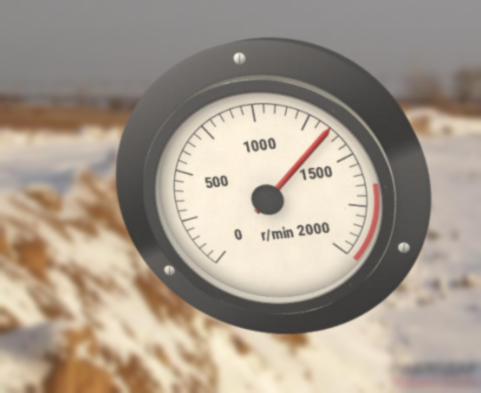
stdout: 1350; rpm
